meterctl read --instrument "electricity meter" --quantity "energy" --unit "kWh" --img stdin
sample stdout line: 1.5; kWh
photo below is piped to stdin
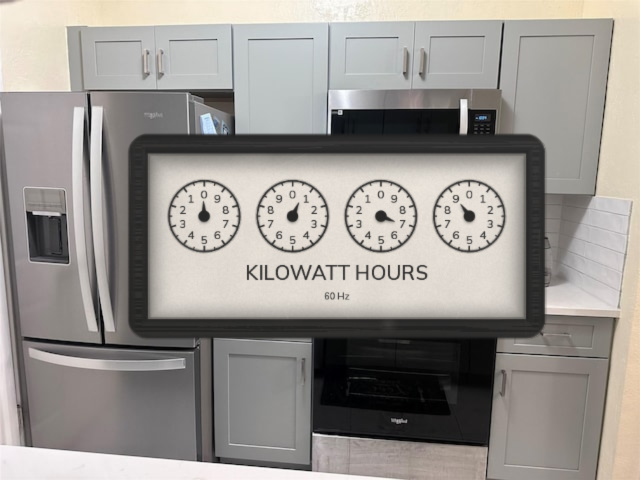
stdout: 69; kWh
